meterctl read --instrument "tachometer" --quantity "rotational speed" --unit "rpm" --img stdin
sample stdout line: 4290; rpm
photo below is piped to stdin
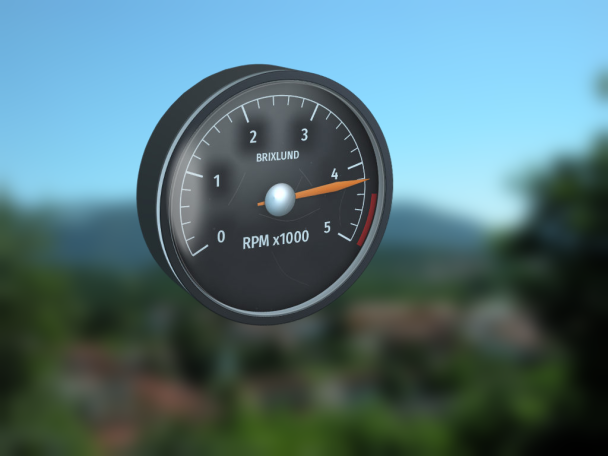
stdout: 4200; rpm
